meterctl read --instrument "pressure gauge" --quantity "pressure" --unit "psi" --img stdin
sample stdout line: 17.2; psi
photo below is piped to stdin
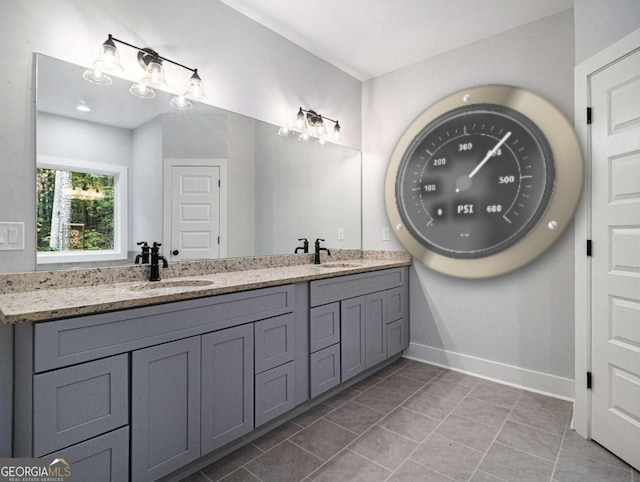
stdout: 400; psi
